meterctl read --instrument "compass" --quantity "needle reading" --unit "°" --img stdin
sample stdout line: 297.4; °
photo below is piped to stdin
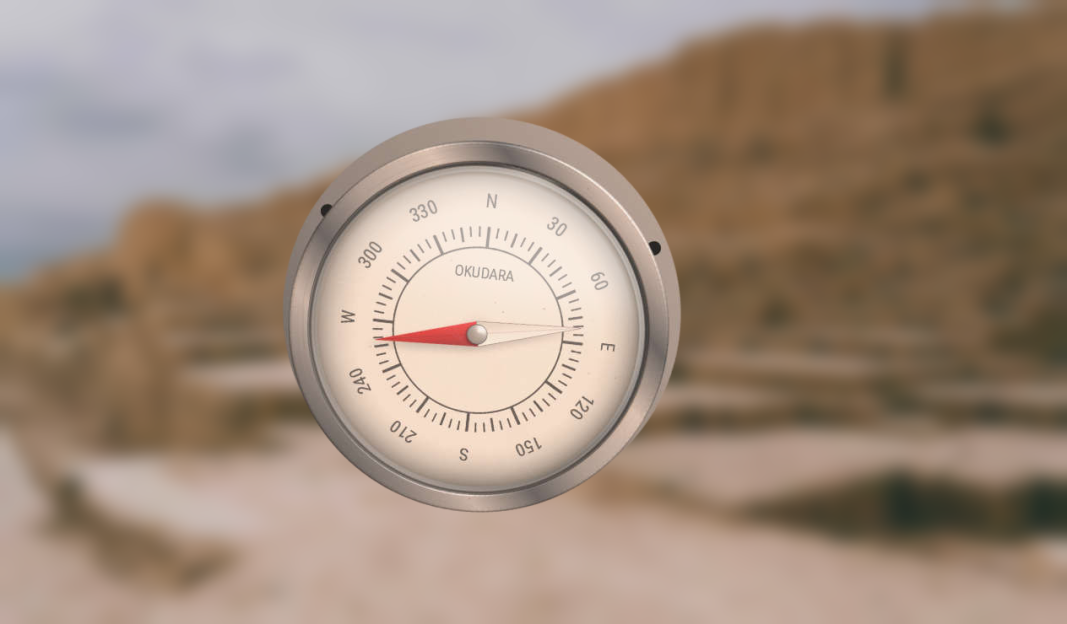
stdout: 260; °
